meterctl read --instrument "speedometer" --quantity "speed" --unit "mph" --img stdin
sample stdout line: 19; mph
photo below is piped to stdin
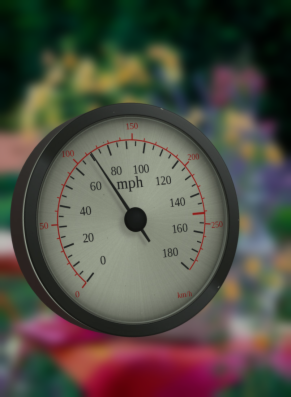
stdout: 70; mph
